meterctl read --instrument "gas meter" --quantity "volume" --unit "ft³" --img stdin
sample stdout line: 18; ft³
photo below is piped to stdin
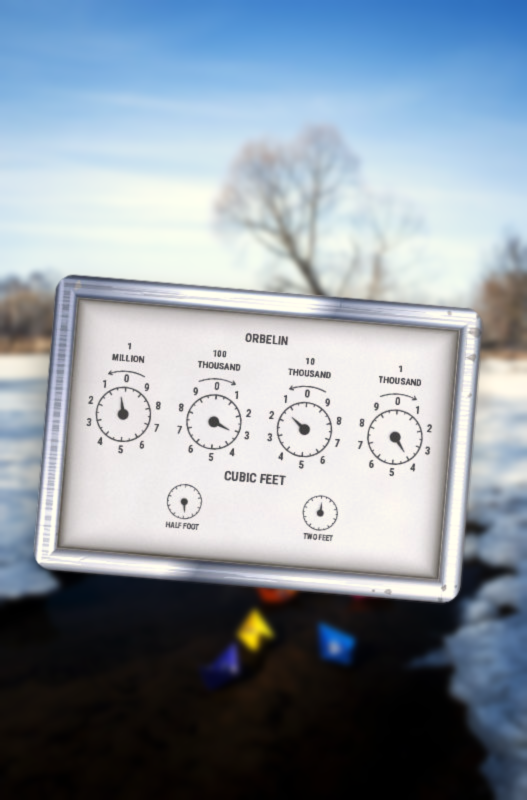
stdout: 31400; ft³
